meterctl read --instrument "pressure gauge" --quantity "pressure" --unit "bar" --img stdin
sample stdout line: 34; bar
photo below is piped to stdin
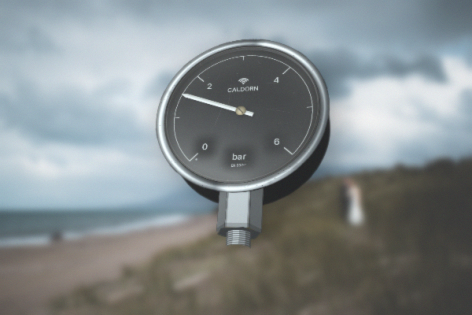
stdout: 1.5; bar
